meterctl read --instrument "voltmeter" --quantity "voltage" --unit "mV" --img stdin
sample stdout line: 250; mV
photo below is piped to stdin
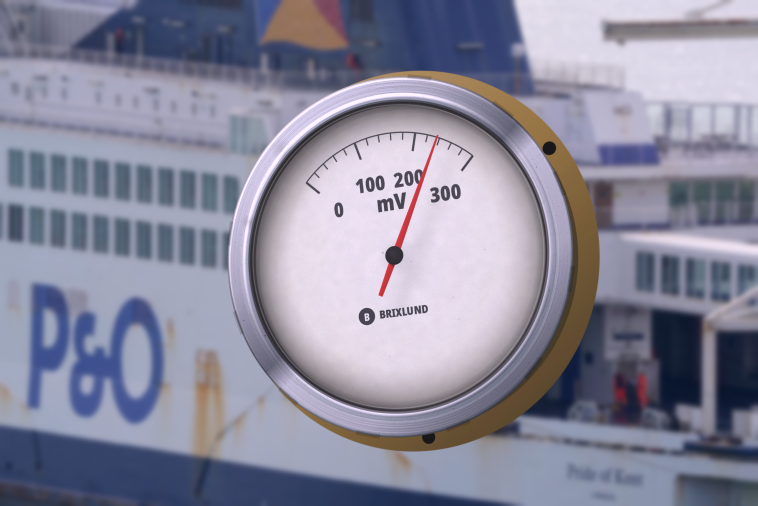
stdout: 240; mV
